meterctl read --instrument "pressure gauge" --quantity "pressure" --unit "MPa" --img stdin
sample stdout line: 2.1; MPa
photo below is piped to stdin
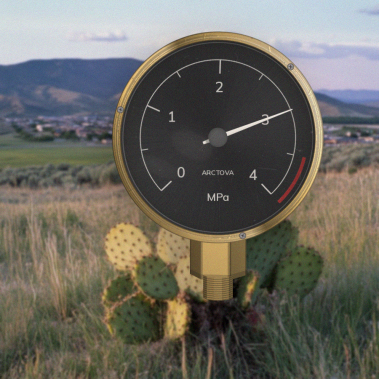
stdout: 3; MPa
